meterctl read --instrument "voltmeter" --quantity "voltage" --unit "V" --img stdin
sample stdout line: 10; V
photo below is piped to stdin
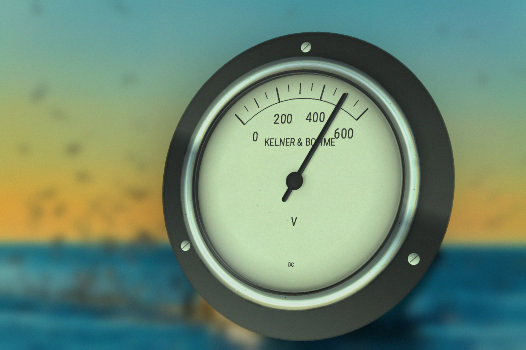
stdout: 500; V
